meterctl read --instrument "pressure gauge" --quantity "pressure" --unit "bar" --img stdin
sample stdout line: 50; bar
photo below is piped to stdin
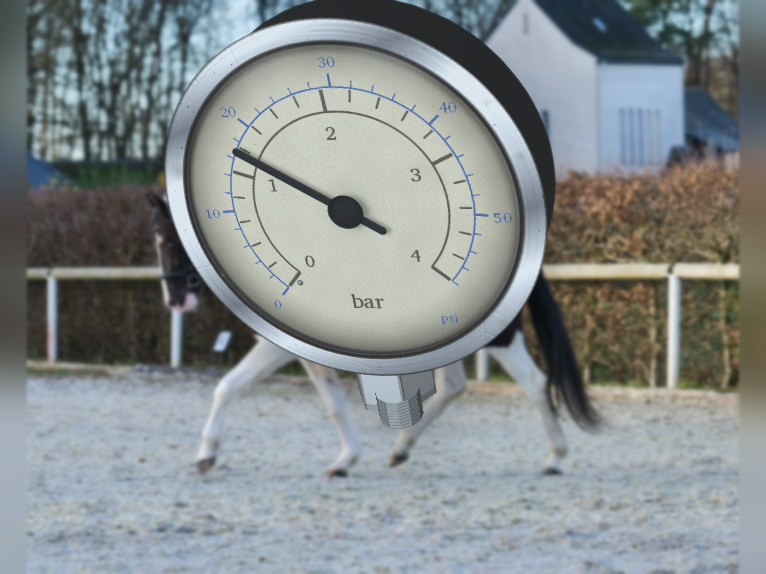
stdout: 1.2; bar
